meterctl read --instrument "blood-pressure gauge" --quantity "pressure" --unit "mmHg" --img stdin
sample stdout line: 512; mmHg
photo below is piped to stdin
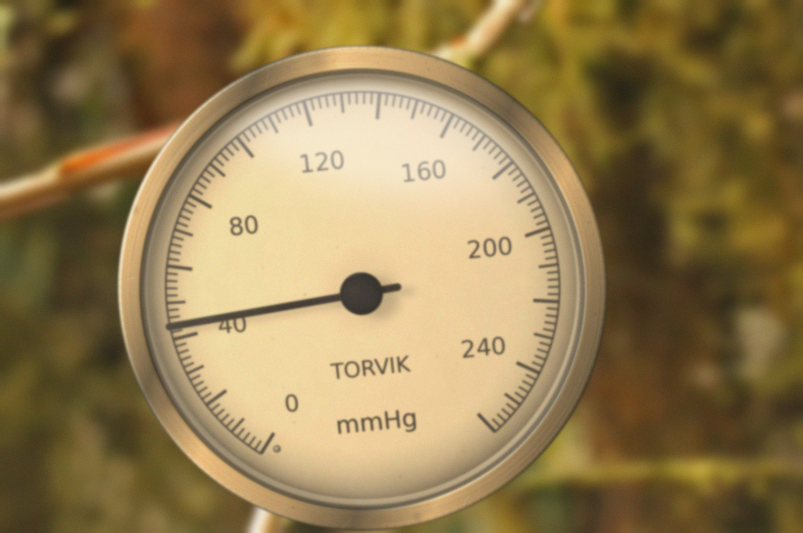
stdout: 44; mmHg
